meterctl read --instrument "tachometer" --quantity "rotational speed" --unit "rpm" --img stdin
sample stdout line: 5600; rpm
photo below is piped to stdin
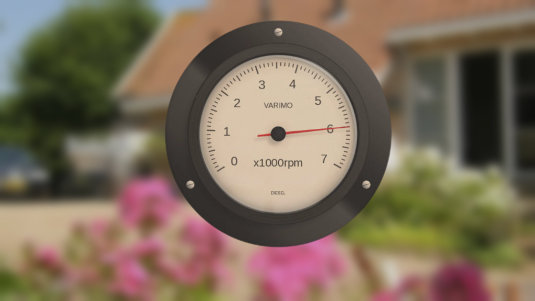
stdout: 6000; rpm
